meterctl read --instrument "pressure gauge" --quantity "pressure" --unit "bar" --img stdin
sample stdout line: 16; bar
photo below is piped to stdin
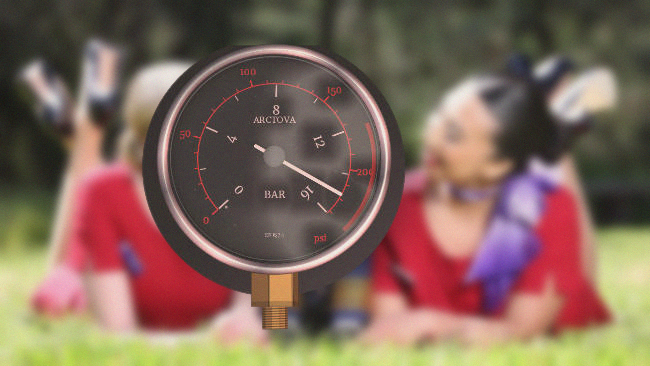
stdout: 15; bar
